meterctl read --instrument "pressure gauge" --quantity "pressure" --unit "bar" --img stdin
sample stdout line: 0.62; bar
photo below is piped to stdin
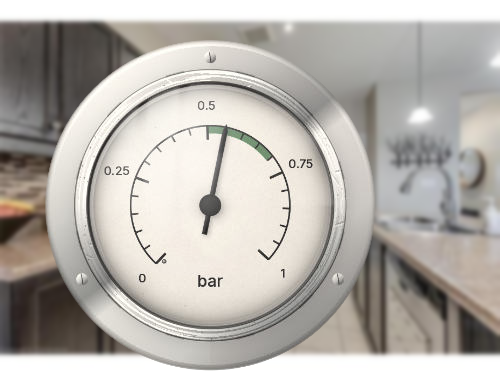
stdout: 0.55; bar
